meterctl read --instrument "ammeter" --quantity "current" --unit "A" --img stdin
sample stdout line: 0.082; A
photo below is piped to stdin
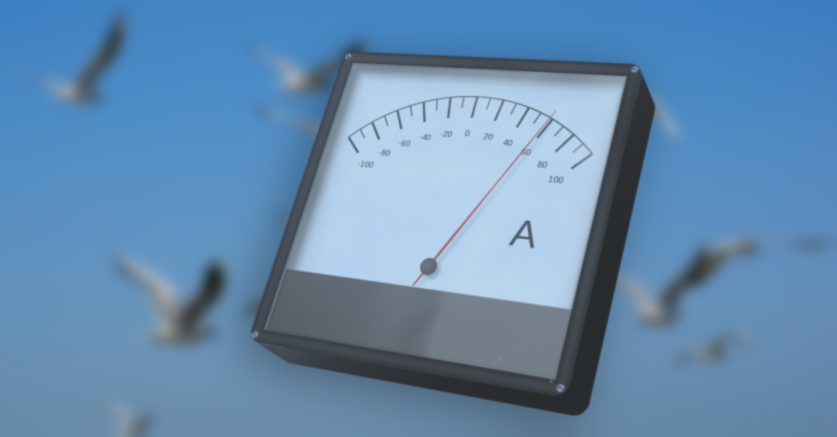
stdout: 60; A
